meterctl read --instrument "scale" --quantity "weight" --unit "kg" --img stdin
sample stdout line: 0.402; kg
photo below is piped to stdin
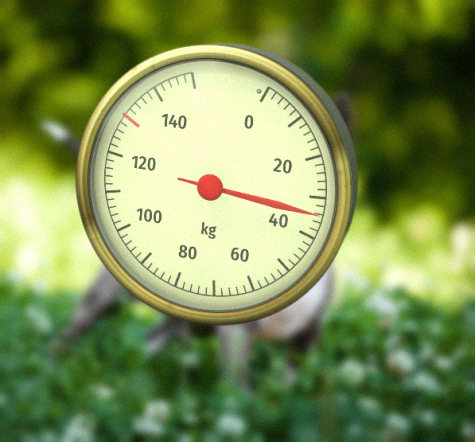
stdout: 34; kg
